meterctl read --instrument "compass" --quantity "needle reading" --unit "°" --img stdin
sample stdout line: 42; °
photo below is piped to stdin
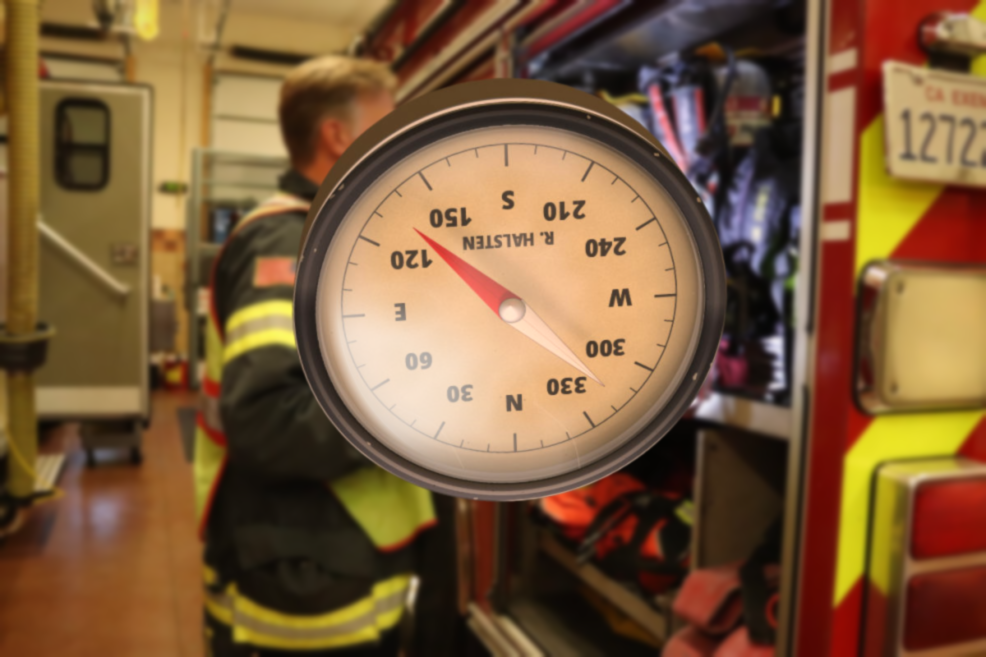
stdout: 135; °
